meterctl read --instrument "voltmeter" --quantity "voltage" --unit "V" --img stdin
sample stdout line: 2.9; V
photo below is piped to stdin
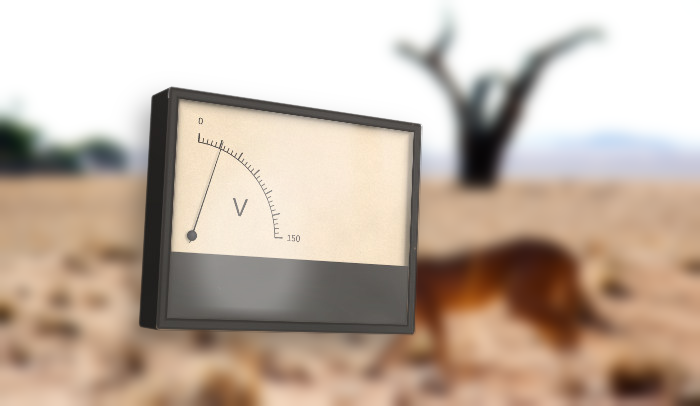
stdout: 25; V
